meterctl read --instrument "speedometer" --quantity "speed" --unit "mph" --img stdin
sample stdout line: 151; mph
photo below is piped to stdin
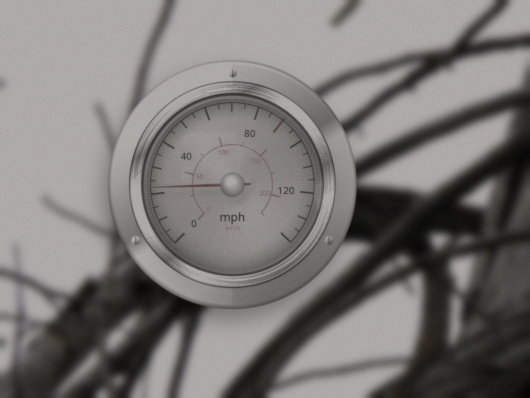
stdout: 22.5; mph
